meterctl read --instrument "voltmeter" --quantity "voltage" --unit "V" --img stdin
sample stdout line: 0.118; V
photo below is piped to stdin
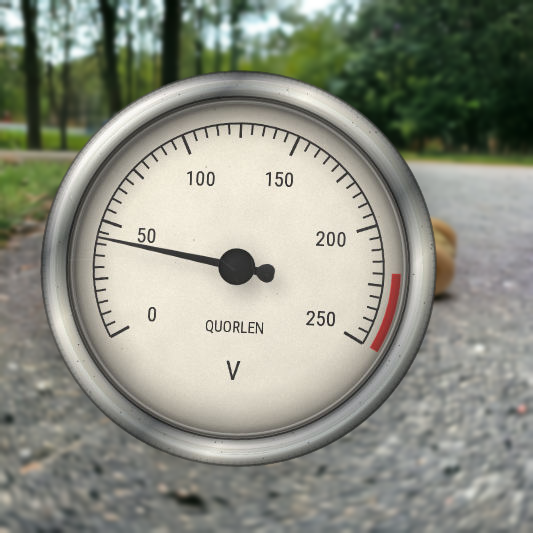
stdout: 42.5; V
